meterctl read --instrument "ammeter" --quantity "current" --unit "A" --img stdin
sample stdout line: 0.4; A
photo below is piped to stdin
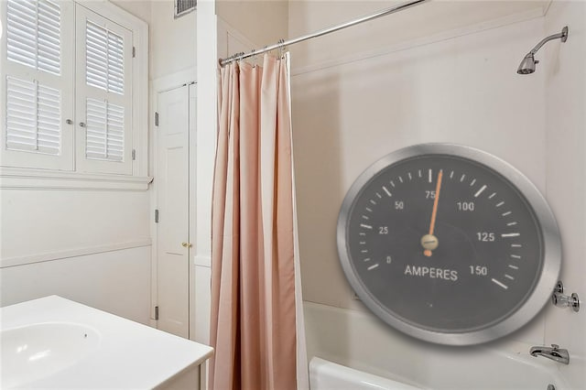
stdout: 80; A
